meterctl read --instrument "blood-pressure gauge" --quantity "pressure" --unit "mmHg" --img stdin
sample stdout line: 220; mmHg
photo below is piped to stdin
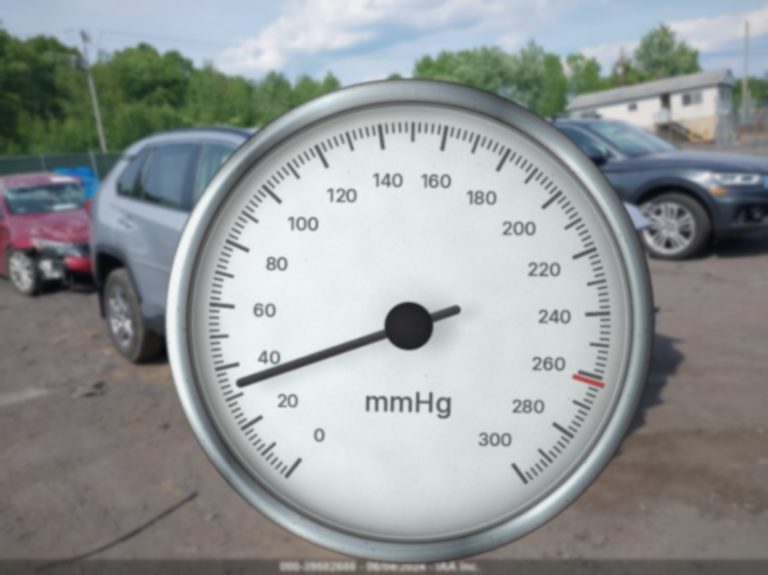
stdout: 34; mmHg
